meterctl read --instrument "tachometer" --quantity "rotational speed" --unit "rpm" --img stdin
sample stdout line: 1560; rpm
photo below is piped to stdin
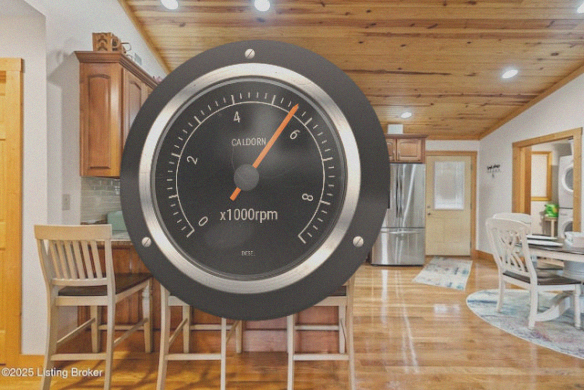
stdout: 5600; rpm
